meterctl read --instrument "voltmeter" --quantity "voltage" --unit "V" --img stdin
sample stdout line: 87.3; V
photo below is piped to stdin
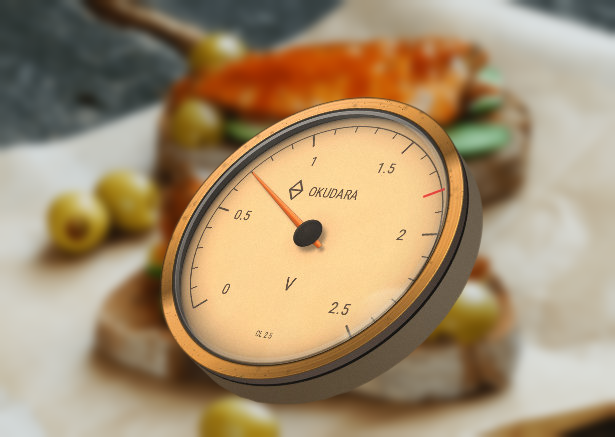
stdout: 0.7; V
